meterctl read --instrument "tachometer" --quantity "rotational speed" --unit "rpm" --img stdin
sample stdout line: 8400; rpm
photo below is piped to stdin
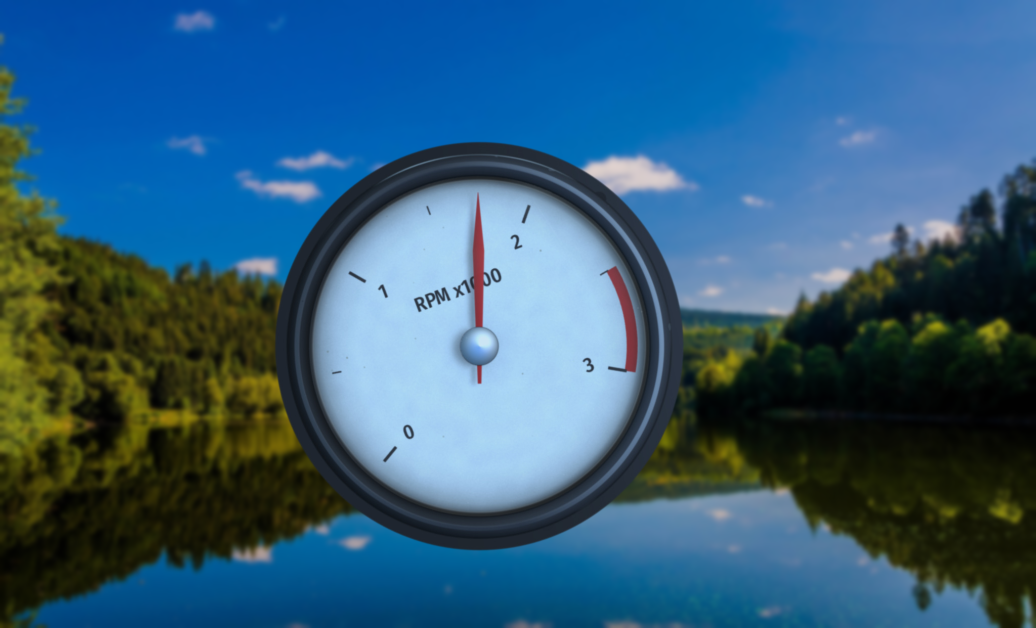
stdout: 1750; rpm
